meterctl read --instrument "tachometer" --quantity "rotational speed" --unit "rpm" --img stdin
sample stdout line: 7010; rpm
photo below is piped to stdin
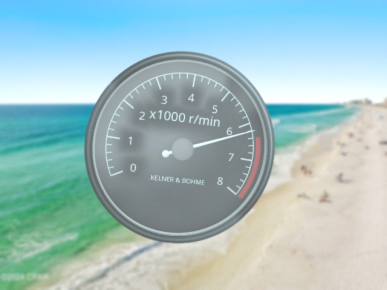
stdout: 6200; rpm
